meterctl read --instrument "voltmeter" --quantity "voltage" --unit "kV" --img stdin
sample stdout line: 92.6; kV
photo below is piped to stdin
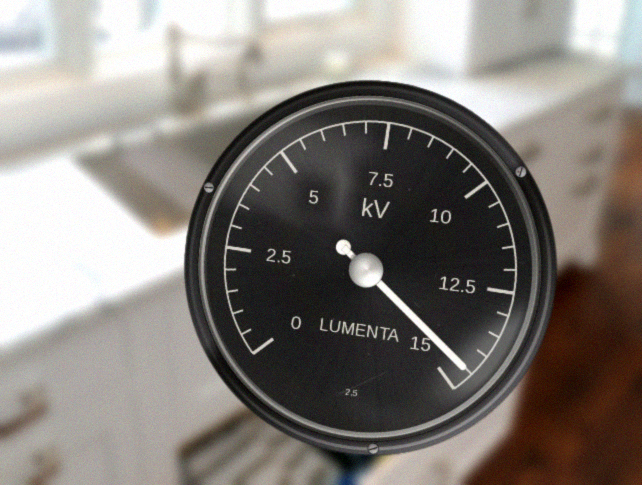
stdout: 14.5; kV
